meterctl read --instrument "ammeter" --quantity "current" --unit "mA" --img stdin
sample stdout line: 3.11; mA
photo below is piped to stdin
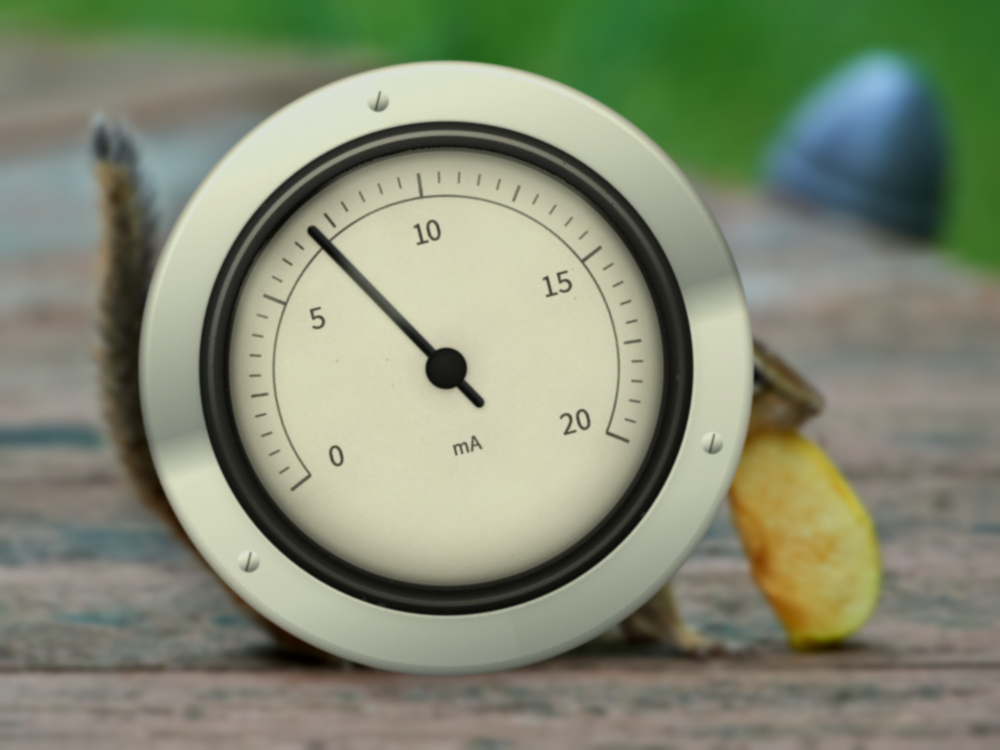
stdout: 7; mA
